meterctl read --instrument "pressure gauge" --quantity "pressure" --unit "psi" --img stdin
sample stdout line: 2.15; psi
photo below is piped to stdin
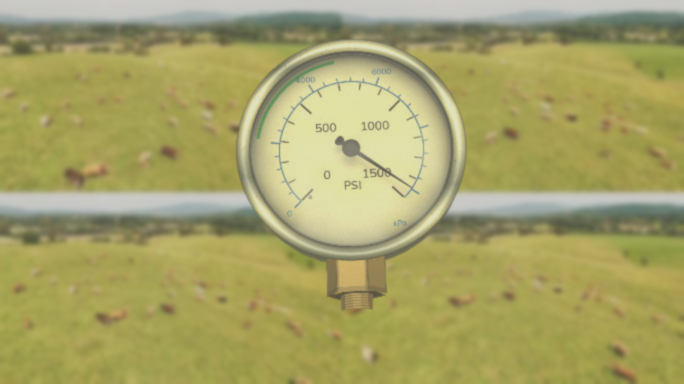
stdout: 1450; psi
